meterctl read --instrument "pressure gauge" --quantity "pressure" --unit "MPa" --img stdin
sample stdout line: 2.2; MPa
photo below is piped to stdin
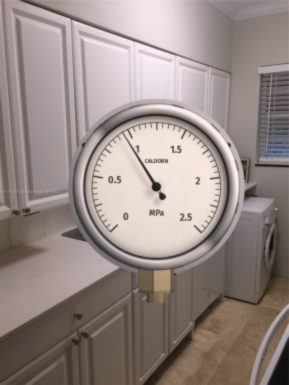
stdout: 0.95; MPa
